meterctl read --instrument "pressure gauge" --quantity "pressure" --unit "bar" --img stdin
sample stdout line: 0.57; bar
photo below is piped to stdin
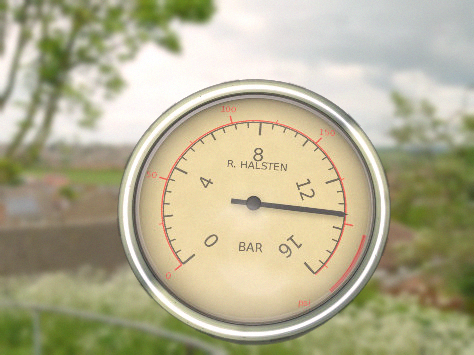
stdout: 13.5; bar
